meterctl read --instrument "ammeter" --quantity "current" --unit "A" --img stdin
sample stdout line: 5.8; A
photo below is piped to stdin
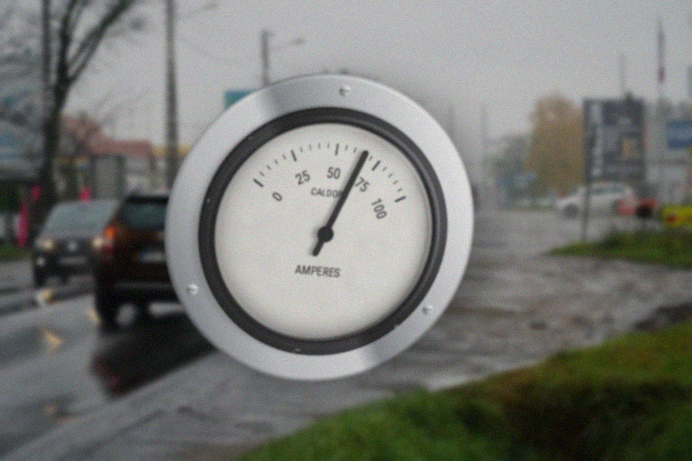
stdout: 65; A
